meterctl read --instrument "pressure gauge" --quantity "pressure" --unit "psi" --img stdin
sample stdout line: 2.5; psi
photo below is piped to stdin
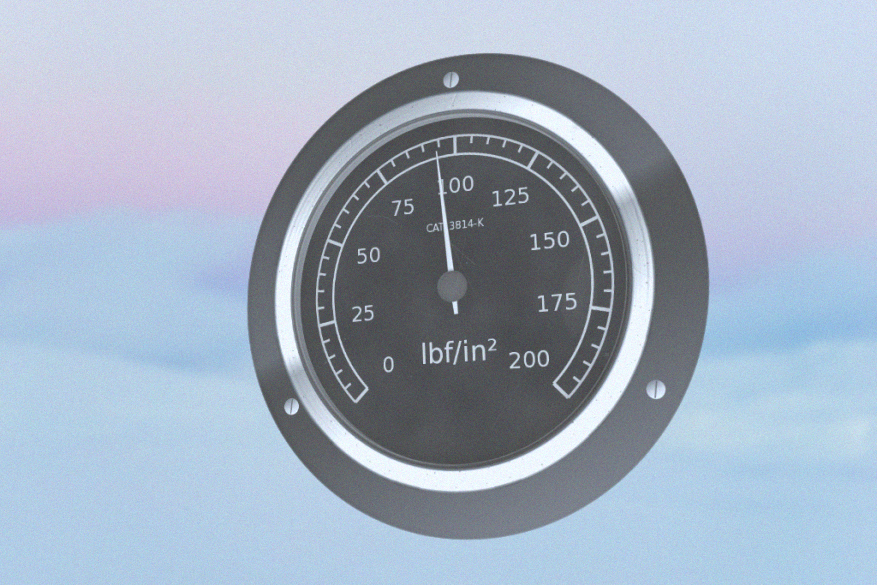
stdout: 95; psi
